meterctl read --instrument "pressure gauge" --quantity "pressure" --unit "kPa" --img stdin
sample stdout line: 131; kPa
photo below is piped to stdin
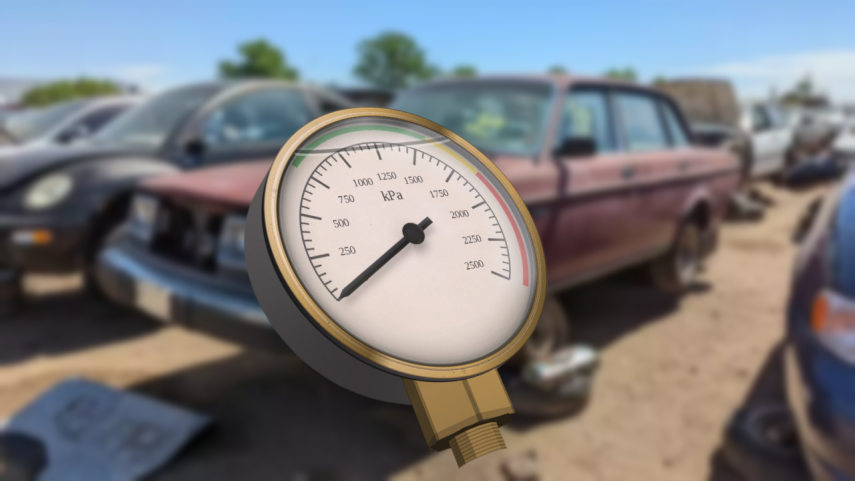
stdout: 0; kPa
